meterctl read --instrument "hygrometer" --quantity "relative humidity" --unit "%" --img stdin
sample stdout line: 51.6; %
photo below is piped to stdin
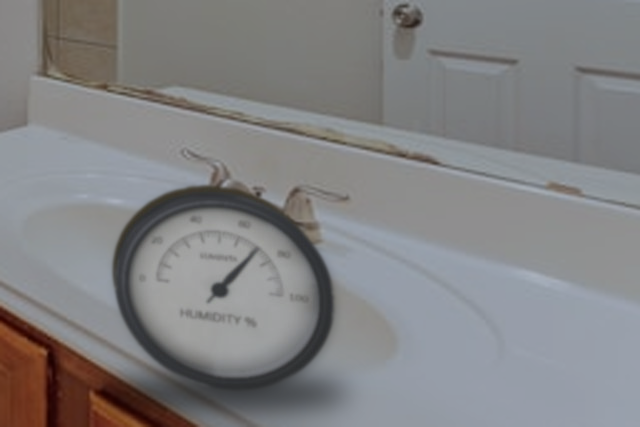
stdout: 70; %
